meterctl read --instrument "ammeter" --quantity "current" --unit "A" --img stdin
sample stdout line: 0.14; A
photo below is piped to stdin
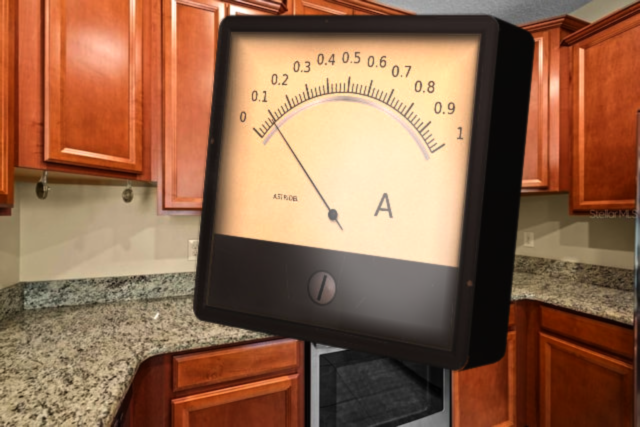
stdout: 0.1; A
